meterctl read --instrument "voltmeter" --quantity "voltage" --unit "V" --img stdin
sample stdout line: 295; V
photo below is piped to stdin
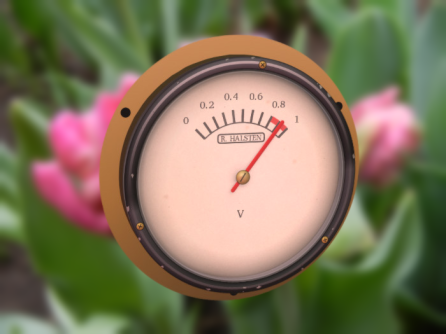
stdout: 0.9; V
